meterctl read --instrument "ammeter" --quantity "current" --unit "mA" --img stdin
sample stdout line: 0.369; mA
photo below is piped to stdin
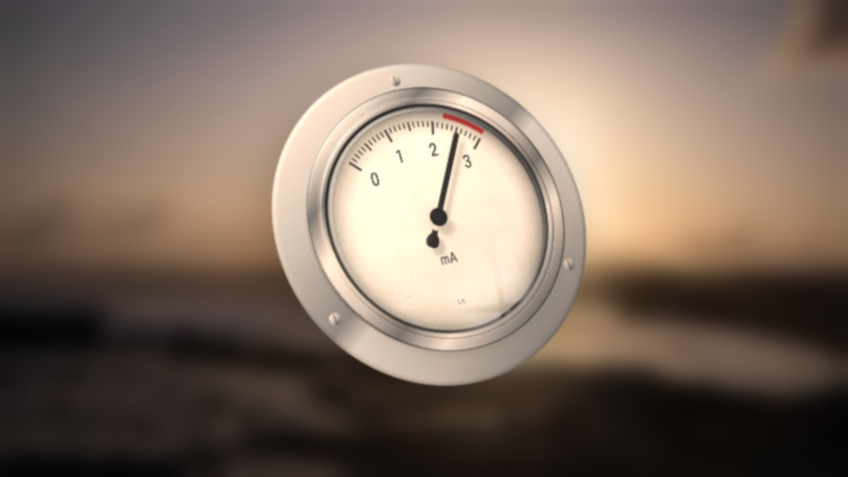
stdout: 2.5; mA
